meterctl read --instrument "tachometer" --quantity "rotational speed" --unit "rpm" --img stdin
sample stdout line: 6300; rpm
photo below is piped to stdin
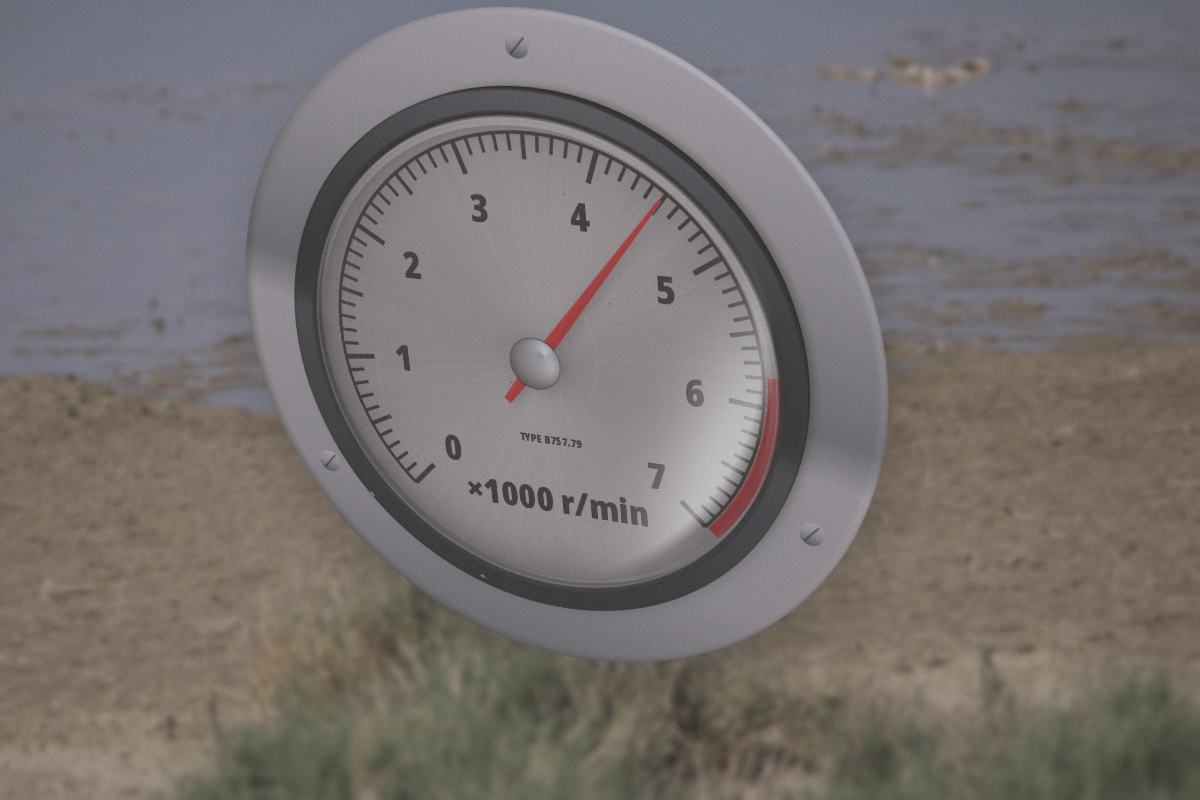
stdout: 4500; rpm
